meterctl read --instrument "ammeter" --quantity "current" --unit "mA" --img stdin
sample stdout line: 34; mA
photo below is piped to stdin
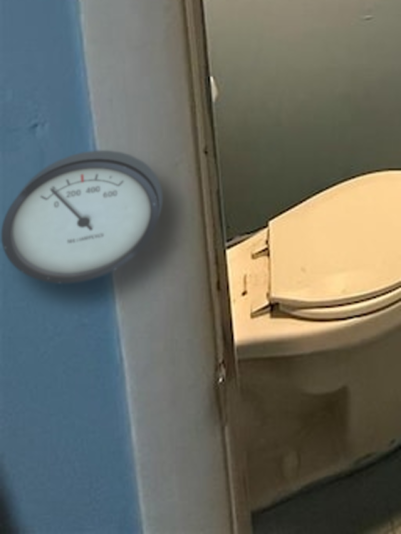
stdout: 100; mA
